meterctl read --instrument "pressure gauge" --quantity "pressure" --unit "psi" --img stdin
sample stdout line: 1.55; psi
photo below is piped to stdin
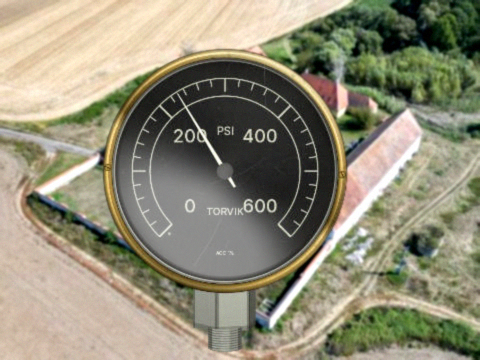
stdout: 230; psi
